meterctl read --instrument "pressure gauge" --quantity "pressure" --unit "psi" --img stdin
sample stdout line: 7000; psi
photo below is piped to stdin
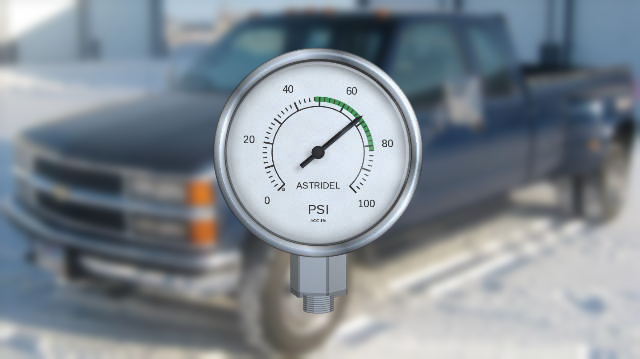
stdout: 68; psi
